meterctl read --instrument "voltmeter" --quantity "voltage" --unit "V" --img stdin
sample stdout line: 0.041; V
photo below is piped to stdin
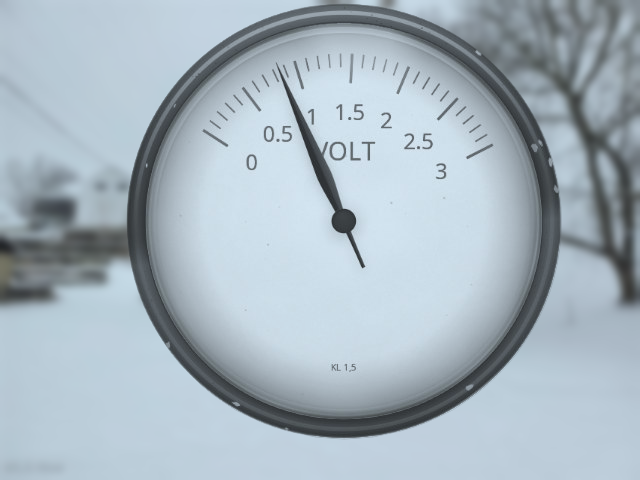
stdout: 0.85; V
